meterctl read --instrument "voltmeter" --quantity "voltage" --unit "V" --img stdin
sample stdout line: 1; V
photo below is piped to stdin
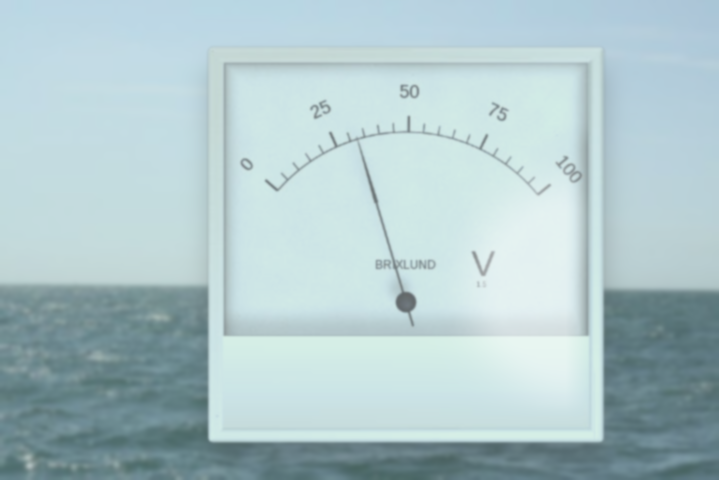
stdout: 32.5; V
